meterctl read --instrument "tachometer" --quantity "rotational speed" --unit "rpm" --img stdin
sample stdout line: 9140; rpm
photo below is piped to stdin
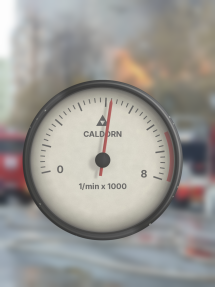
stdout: 4200; rpm
